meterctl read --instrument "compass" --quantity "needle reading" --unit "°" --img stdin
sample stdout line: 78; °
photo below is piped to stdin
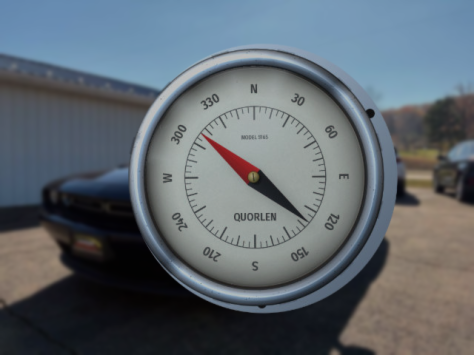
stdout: 310; °
